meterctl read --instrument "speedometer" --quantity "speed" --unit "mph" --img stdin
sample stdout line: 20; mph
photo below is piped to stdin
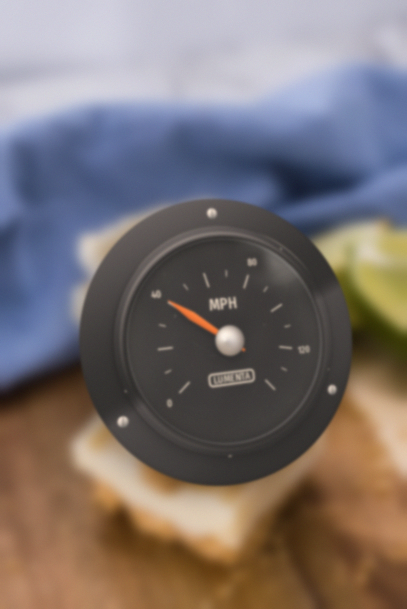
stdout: 40; mph
